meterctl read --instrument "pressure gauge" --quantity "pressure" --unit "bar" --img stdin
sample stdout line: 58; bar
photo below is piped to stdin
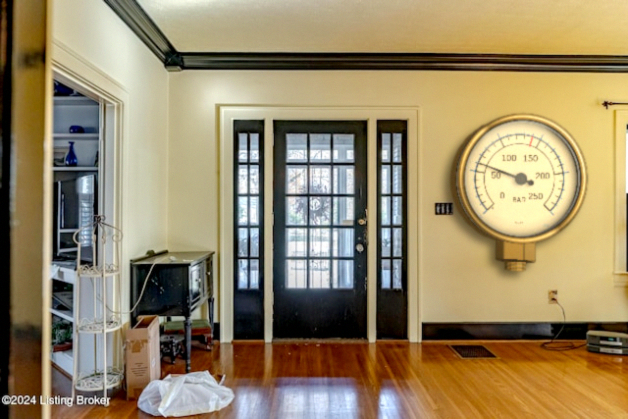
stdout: 60; bar
